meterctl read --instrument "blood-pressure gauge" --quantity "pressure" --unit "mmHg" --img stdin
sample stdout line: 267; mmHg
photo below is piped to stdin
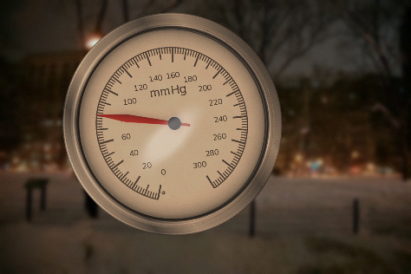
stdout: 80; mmHg
